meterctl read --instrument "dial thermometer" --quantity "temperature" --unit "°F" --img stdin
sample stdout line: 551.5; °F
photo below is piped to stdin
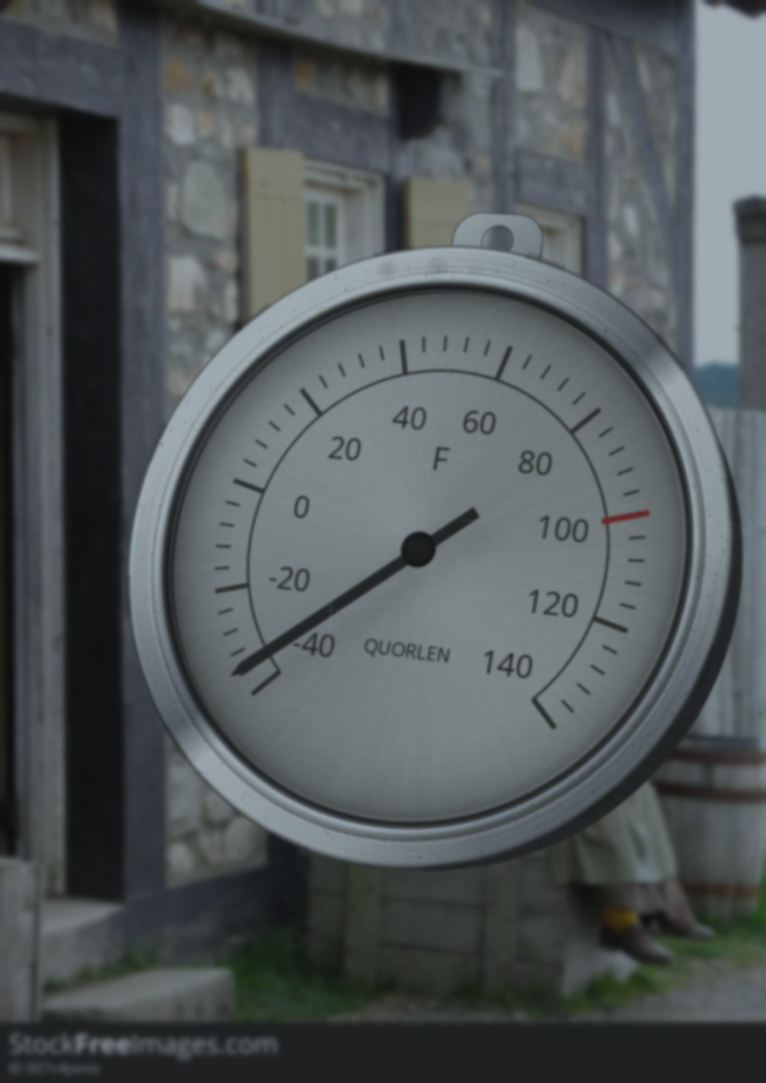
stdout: -36; °F
